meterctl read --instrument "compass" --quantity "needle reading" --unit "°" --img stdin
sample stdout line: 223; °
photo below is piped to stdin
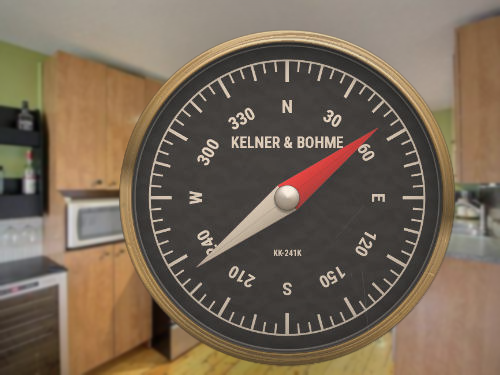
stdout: 52.5; °
